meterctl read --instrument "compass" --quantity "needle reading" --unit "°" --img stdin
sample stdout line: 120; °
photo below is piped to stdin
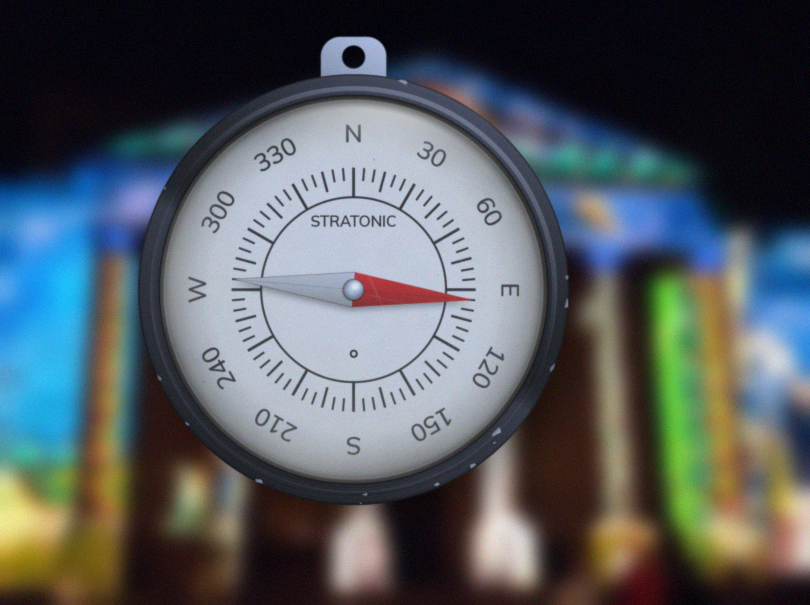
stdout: 95; °
